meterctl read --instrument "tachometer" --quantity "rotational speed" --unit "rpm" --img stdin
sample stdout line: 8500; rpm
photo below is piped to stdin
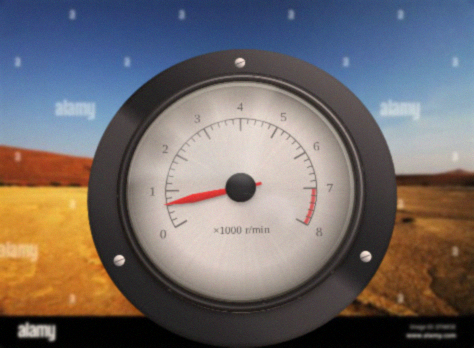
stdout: 600; rpm
